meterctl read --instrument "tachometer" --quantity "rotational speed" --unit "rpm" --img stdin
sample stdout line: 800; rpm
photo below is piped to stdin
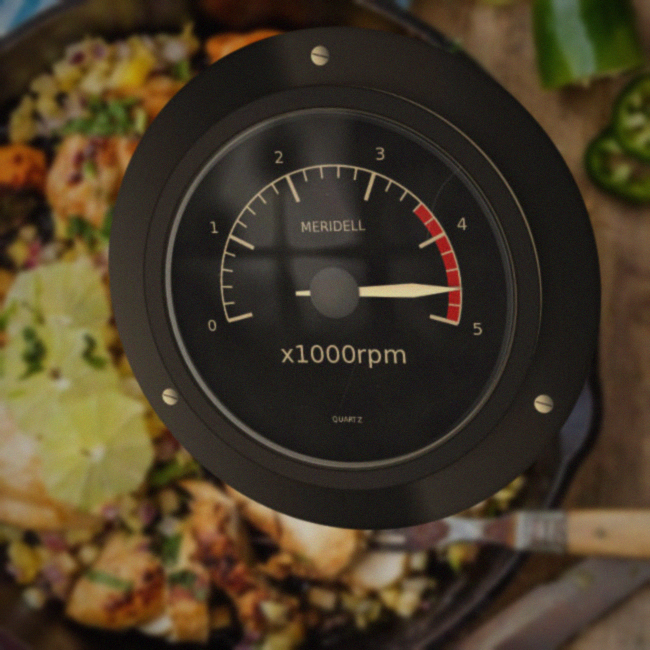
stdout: 4600; rpm
